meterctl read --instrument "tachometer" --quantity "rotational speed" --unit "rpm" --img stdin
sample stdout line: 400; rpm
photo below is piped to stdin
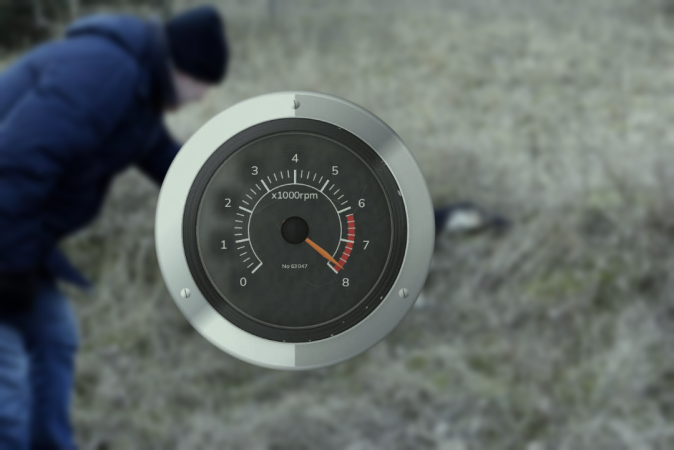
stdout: 7800; rpm
